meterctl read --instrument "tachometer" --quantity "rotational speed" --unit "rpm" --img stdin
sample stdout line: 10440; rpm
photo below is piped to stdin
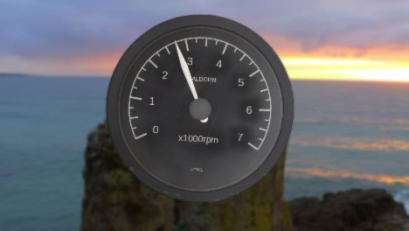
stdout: 2750; rpm
